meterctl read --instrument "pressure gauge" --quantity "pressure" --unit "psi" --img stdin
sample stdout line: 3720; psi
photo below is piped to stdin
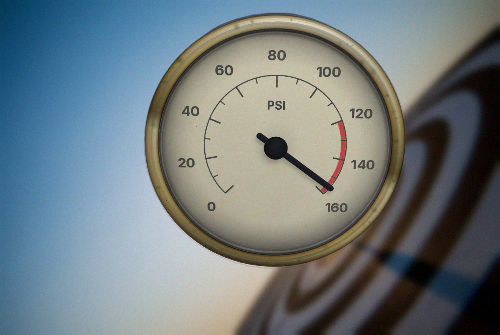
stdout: 155; psi
